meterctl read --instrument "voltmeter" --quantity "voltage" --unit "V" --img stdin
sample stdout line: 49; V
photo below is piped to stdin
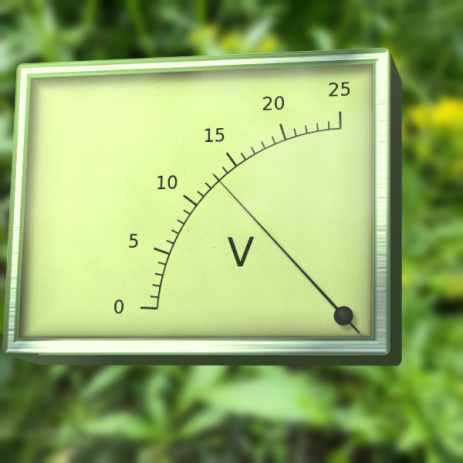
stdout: 13; V
